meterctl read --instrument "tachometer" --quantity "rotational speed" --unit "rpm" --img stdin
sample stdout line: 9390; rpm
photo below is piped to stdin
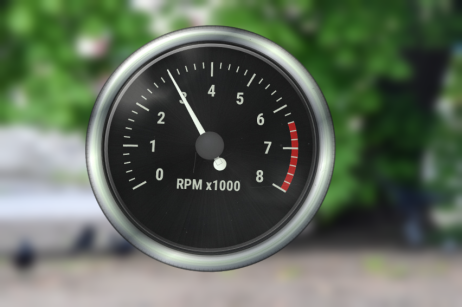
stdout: 3000; rpm
